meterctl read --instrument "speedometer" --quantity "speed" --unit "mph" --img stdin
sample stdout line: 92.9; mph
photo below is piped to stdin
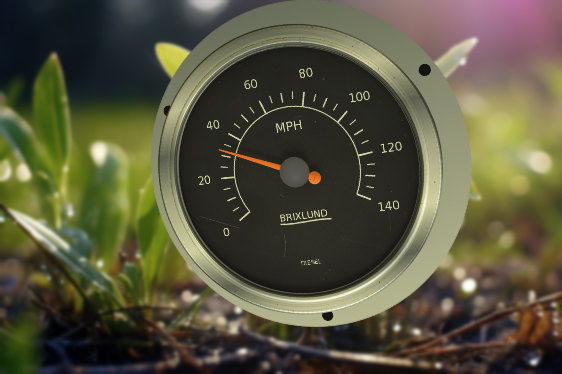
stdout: 32.5; mph
